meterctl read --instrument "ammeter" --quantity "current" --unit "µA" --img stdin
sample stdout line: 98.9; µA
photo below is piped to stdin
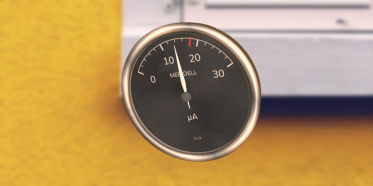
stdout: 14; µA
